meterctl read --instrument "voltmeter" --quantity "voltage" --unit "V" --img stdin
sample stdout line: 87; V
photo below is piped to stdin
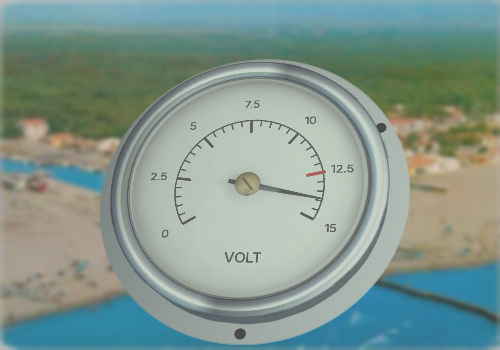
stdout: 14; V
